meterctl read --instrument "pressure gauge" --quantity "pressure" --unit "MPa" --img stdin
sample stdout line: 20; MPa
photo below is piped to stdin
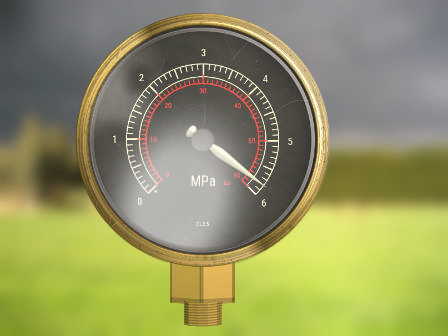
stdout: 5.8; MPa
